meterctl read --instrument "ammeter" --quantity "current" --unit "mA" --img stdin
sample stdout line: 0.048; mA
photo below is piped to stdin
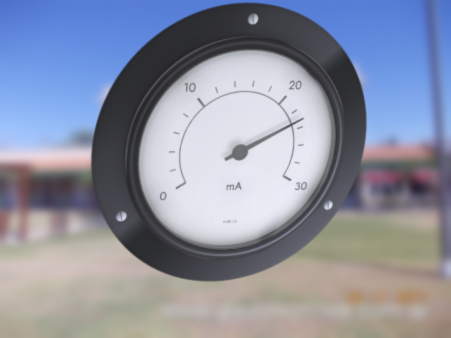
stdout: 23; mA
